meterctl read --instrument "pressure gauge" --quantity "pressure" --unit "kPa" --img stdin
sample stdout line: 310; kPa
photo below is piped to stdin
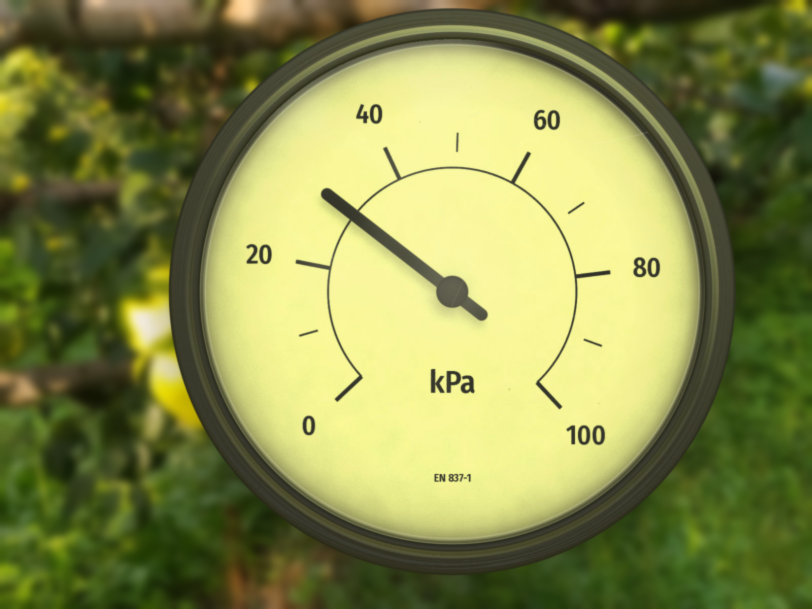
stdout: 30; kPa
